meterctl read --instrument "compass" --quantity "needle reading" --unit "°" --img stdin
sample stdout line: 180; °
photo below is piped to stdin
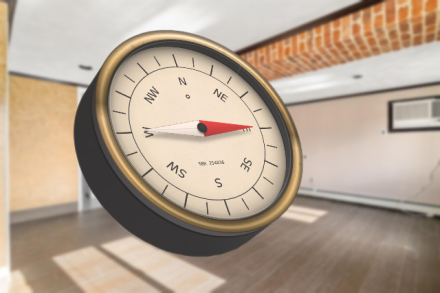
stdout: 90; °
